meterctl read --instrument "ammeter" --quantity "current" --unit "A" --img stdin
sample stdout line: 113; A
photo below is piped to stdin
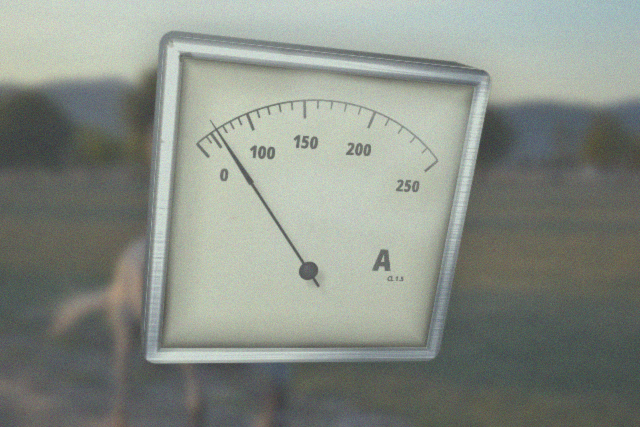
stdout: 60; A
